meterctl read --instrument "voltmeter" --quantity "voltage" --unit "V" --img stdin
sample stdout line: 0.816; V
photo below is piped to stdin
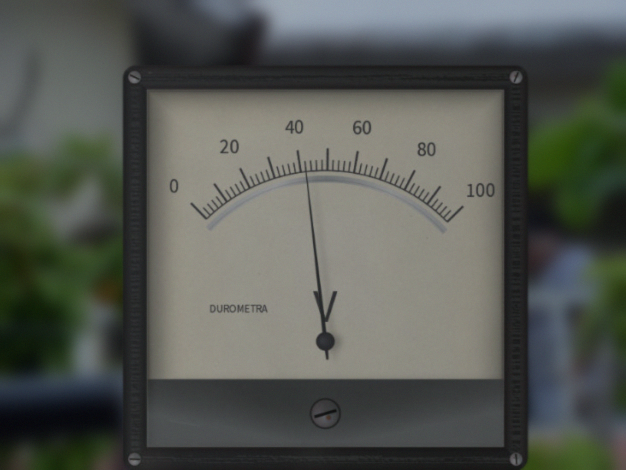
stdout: 42; V
